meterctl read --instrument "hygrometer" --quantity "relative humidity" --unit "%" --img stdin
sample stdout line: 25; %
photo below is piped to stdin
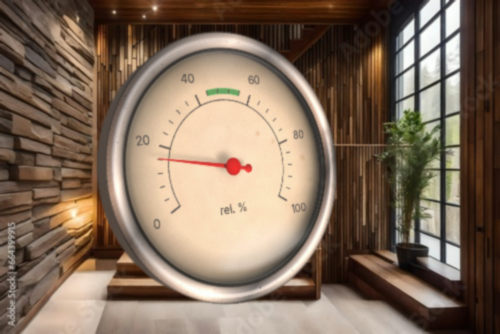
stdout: 16; %
